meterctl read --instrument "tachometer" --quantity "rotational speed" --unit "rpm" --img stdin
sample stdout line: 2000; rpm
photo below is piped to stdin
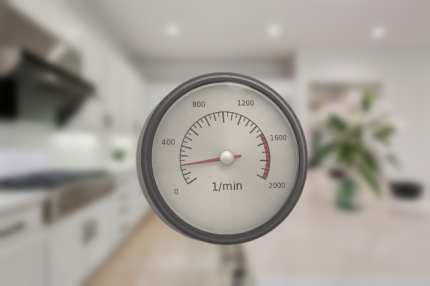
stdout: 200; rpm
